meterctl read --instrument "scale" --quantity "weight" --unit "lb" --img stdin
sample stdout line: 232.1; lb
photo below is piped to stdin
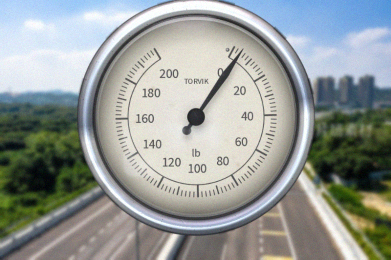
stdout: 4; lb
